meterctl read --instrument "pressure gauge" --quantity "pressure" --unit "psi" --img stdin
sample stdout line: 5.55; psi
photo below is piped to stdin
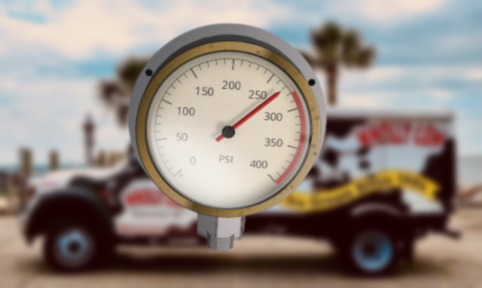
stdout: 270; psi
